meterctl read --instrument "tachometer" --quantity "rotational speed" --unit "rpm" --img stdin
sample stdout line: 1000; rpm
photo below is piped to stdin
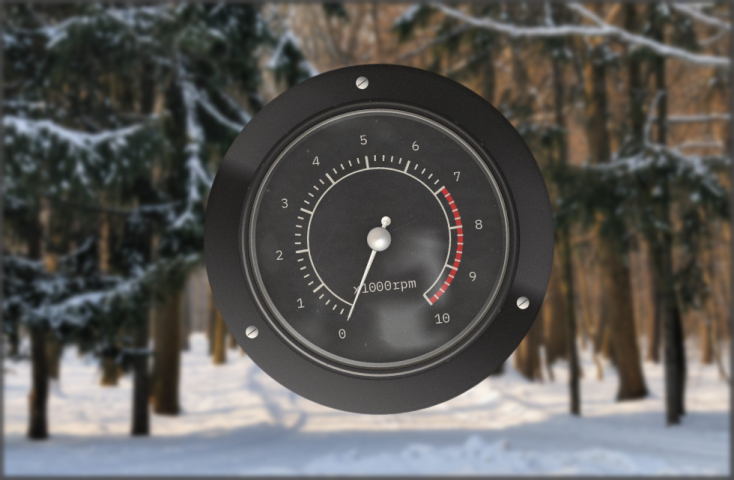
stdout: 0; rpm
